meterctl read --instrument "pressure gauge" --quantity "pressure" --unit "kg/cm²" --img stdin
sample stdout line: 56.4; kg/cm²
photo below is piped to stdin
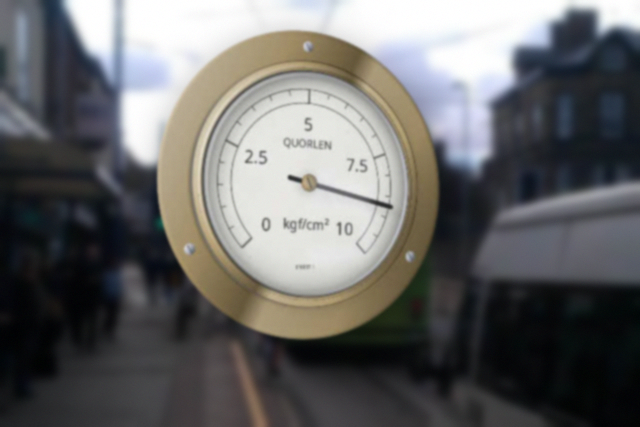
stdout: 8.75; kg/cm²
